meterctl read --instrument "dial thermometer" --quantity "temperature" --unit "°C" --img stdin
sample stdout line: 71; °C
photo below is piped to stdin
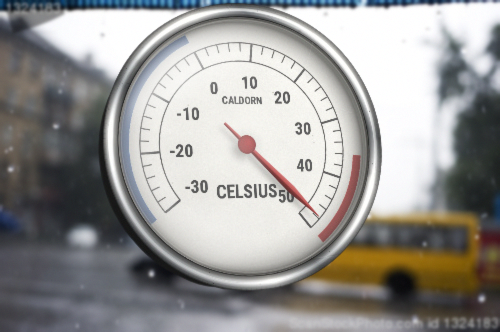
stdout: 48; °C
